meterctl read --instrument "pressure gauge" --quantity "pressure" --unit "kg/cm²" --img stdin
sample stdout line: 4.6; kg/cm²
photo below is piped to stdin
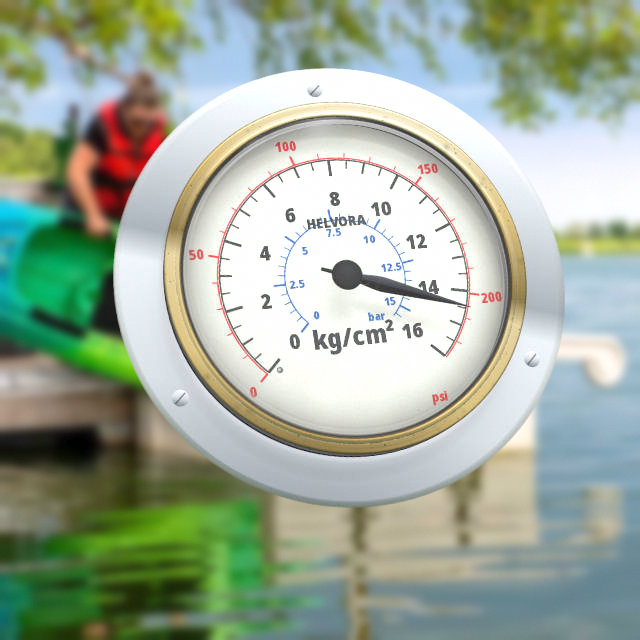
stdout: 14.5; kg/cm²
